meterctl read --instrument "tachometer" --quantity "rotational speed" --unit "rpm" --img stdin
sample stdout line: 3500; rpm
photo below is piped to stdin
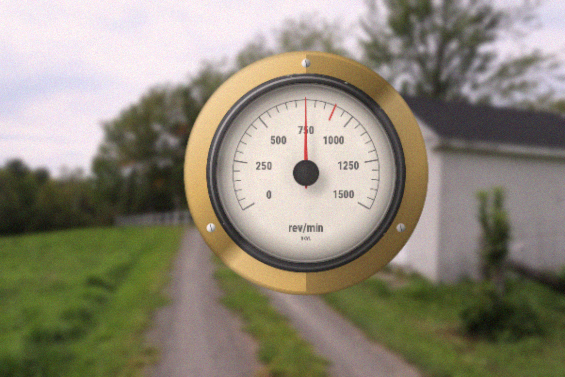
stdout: 750; rpm
